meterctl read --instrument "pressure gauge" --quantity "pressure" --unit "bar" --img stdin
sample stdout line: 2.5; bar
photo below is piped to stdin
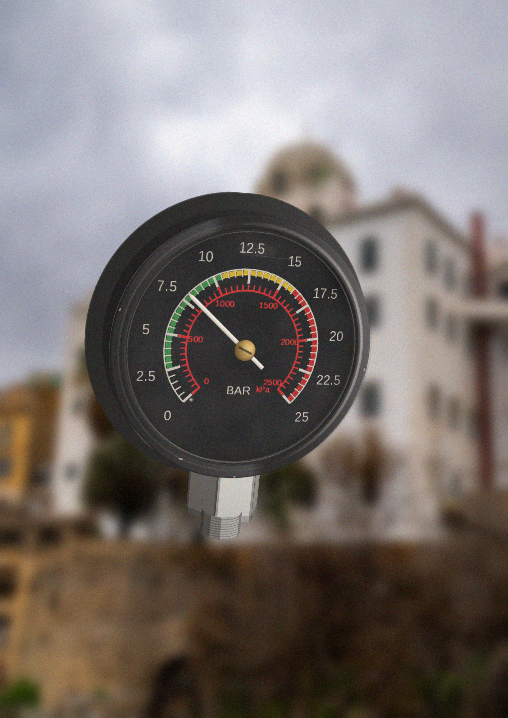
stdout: 8; bar
